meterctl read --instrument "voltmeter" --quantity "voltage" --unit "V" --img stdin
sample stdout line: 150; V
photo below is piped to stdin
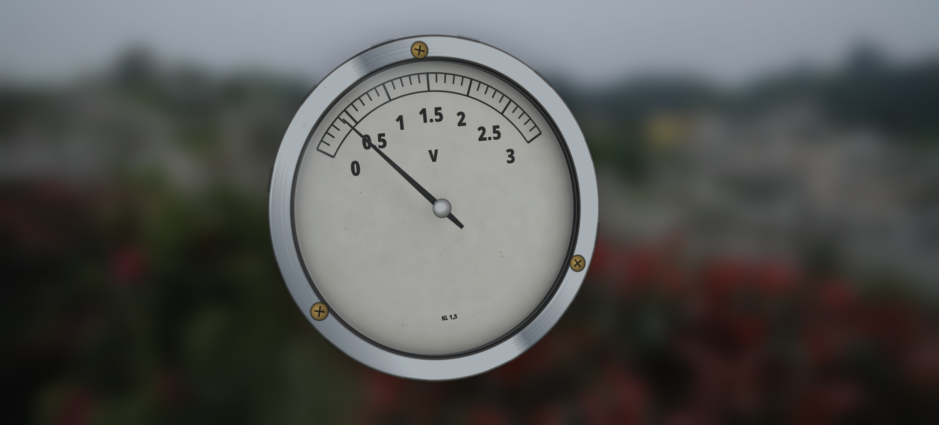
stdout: 0.4; V
